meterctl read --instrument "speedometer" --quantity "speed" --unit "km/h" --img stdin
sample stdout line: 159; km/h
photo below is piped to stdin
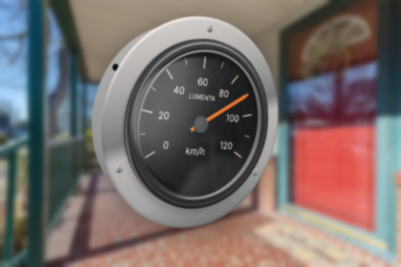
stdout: 90; km/h
